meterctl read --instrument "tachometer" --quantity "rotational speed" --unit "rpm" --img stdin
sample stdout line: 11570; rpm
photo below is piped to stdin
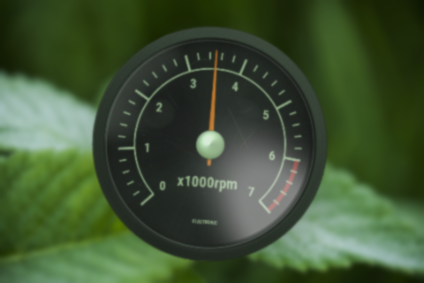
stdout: 3500; rpm
